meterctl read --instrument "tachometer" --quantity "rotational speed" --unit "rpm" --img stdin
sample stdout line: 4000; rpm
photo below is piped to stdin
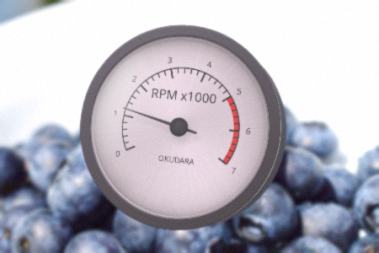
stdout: 1200; rpm
